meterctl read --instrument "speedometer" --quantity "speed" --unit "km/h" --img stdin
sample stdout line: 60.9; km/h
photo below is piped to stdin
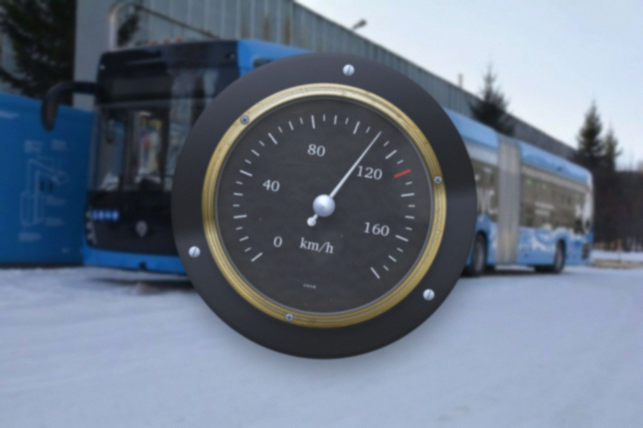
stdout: 110; km/h
